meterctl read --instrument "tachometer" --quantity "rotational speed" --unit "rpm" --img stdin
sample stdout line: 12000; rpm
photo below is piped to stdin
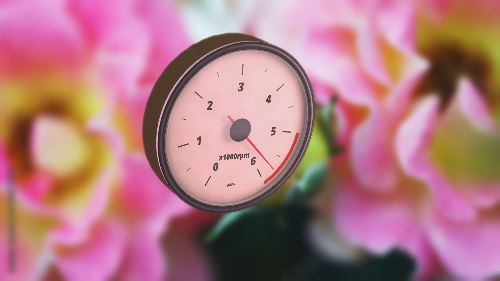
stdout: 5750; rpm
